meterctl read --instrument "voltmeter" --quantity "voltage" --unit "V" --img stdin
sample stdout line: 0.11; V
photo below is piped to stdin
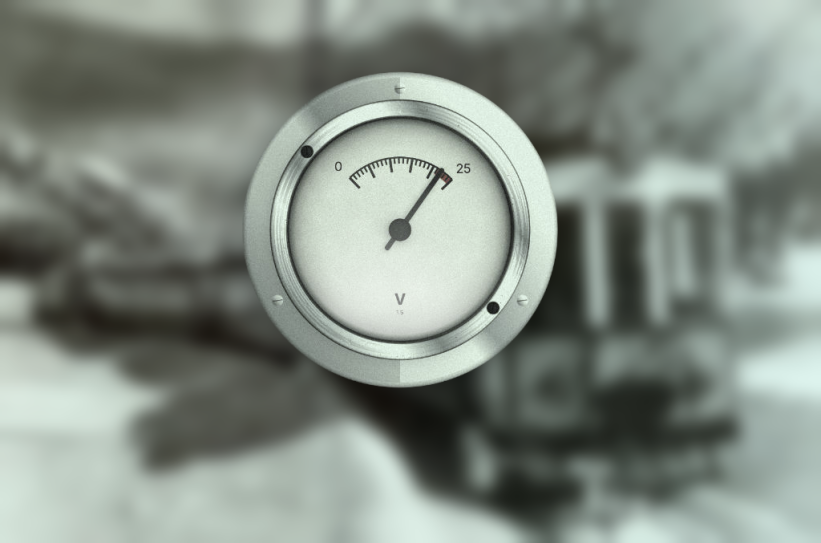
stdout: 22; V
